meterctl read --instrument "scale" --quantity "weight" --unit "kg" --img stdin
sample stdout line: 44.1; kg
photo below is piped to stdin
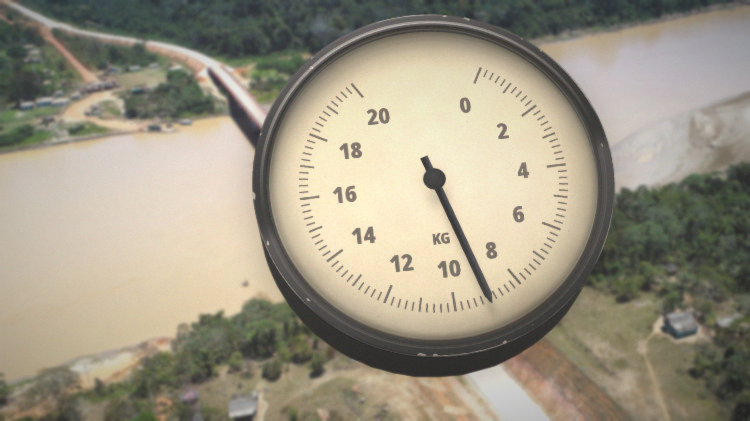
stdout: 9; kg
